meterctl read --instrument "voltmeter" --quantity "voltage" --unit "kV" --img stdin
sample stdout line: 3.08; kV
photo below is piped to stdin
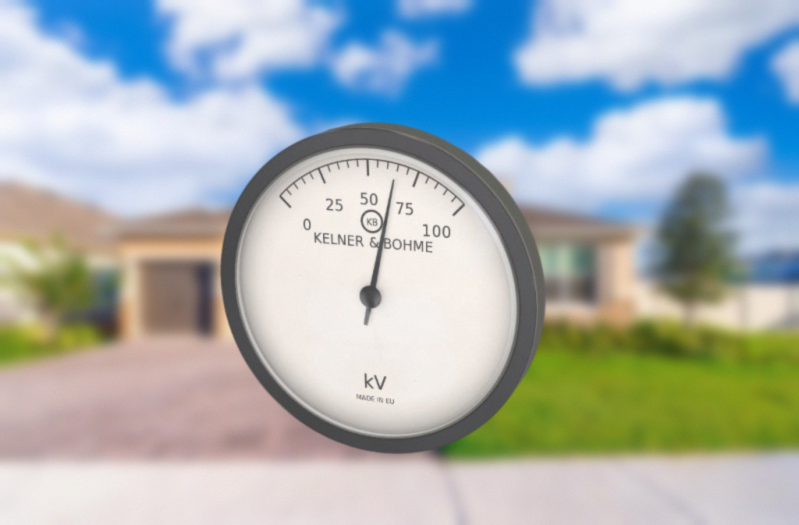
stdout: 65; kV
